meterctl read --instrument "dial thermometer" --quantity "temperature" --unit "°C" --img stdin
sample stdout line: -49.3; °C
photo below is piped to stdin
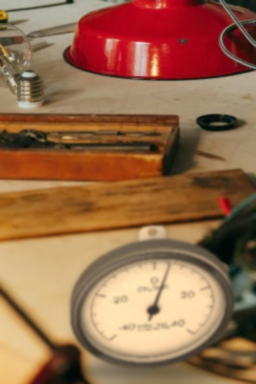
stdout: 4; °C
